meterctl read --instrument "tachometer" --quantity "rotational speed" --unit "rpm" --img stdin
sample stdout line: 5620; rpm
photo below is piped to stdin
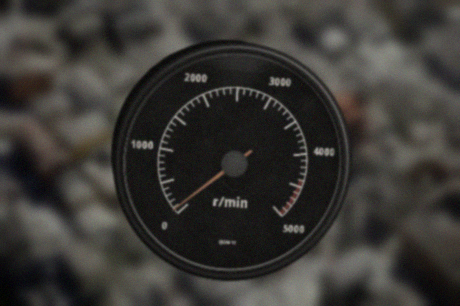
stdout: 100; rpm
